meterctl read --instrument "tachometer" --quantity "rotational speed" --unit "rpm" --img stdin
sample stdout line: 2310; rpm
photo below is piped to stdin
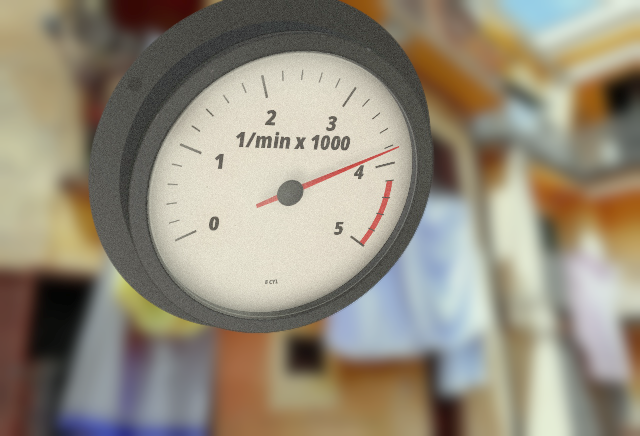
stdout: 3800; rpm
